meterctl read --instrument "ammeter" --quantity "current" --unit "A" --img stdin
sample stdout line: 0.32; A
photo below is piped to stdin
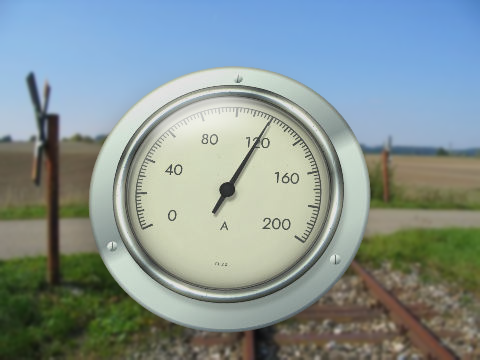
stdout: 120; A
